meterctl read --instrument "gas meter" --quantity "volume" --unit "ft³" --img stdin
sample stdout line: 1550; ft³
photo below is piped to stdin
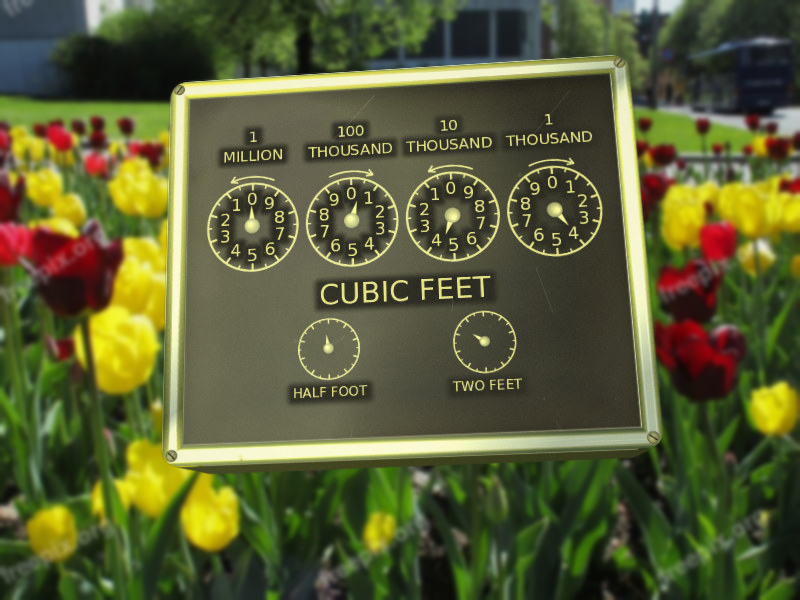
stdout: 4400; ft³
